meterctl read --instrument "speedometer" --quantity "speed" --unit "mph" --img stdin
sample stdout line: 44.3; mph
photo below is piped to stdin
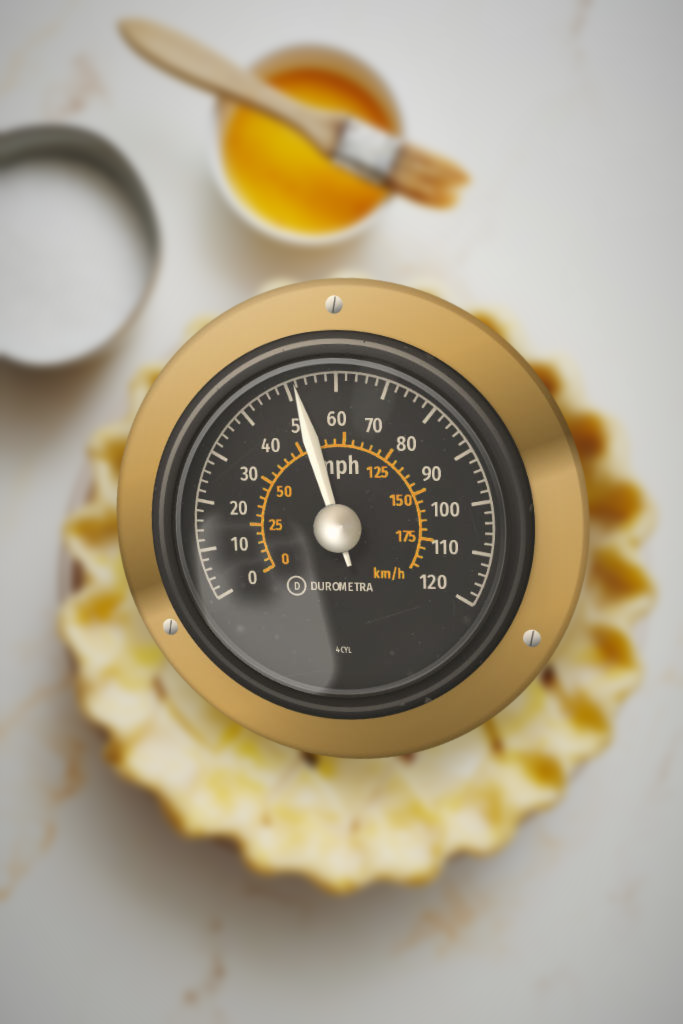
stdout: 52; mph
